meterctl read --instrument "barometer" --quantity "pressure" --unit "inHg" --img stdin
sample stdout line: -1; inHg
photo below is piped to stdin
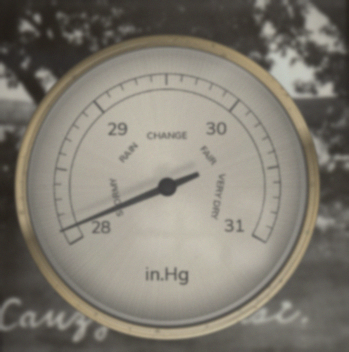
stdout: 28.1; inHg
